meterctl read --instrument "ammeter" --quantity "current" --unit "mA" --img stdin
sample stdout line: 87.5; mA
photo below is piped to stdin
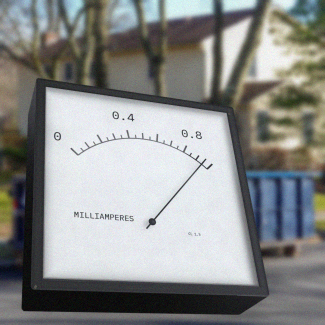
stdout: 0.95; mA
